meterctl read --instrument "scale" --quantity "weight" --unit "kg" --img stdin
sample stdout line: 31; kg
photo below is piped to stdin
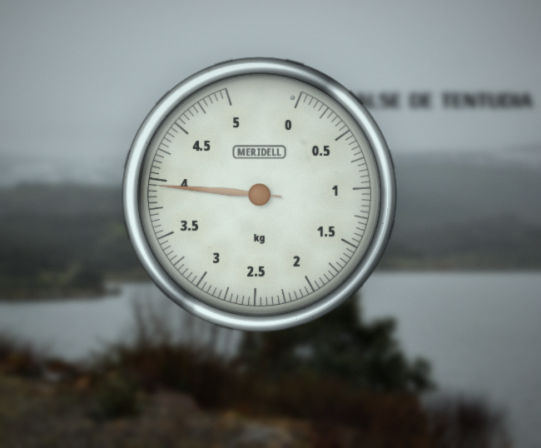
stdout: 3.95; kg
